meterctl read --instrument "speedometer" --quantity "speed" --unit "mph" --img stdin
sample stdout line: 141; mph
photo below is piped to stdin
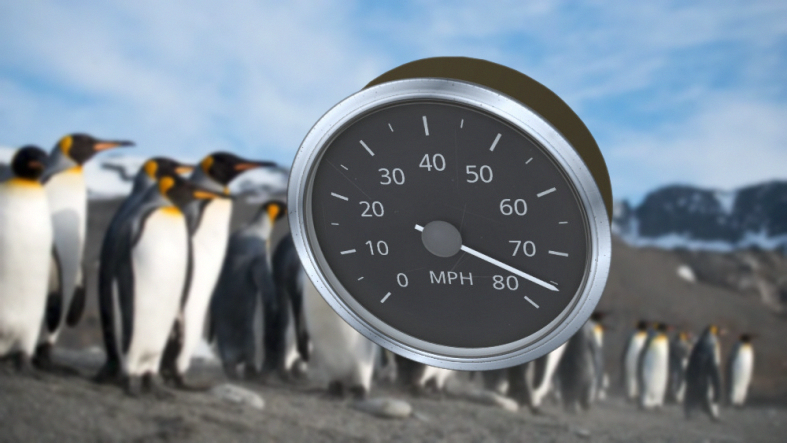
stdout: 75; mph
